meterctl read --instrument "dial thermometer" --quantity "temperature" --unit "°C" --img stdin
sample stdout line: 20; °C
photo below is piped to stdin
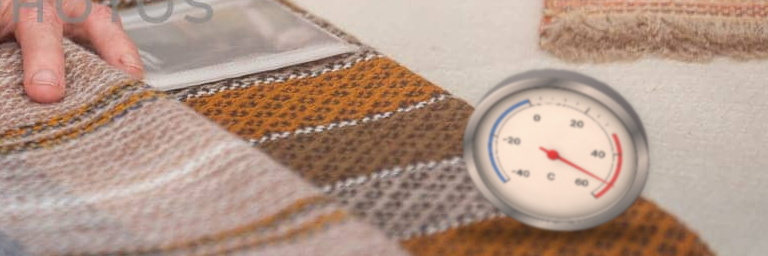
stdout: 52; °C
